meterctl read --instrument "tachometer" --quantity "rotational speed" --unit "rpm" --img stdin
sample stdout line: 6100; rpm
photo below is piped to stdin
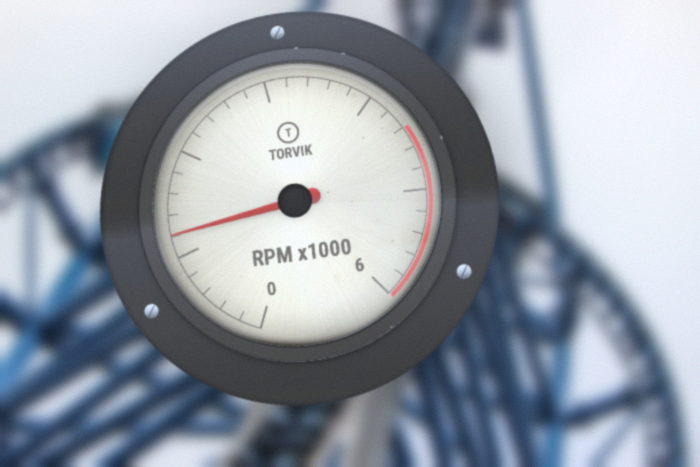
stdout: 1200; rpm
